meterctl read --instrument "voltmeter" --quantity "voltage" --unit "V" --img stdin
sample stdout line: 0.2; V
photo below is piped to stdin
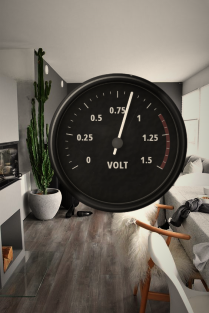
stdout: 0.85; V
